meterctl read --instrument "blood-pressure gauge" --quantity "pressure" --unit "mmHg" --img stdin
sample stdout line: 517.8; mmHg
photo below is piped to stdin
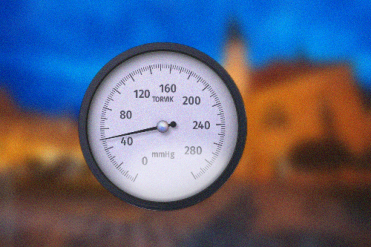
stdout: 50; mmHg
